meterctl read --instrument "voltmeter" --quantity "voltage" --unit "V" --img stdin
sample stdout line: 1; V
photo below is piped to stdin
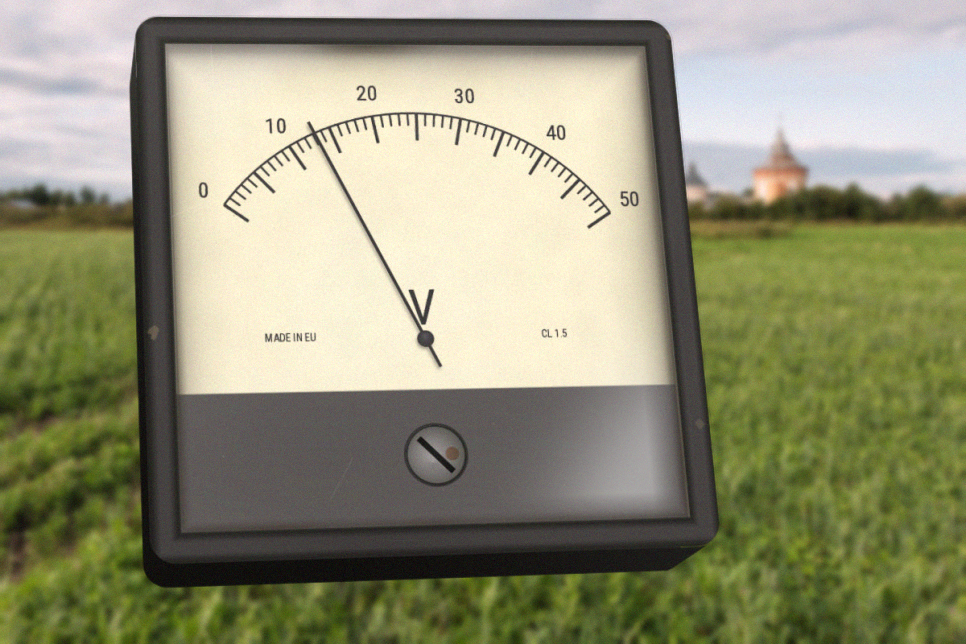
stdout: 13; V
